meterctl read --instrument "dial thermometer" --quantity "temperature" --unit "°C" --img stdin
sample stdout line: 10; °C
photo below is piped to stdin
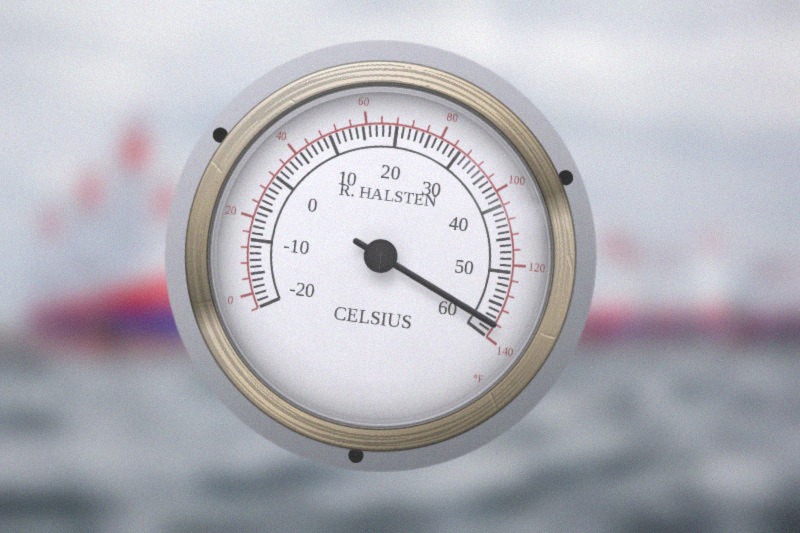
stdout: 58; °C
